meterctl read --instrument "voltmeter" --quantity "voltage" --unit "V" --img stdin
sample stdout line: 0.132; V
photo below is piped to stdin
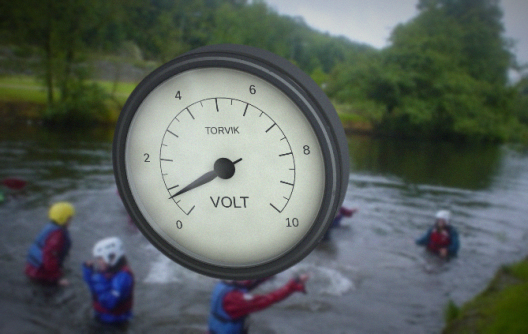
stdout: 0.75; V
